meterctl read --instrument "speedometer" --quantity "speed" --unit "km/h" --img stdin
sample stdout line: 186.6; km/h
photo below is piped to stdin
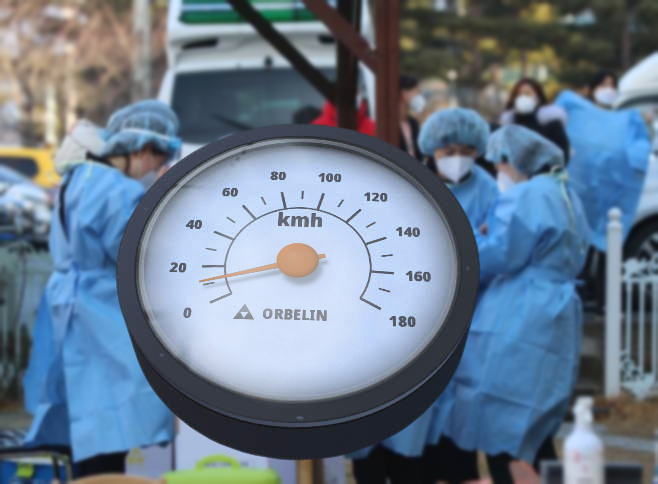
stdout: 10; km/h
